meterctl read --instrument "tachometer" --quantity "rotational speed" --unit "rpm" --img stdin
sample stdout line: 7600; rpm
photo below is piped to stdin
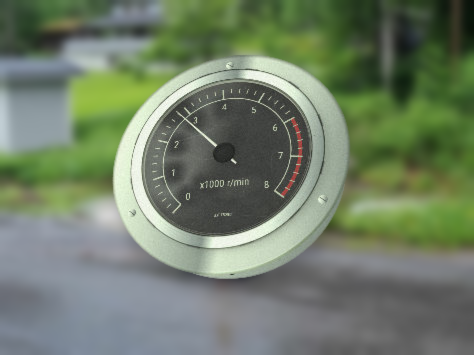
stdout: 2800; rpm
